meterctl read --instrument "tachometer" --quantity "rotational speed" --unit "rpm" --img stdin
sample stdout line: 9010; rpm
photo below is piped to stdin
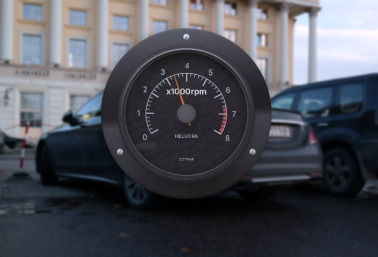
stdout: 3400; rpm
